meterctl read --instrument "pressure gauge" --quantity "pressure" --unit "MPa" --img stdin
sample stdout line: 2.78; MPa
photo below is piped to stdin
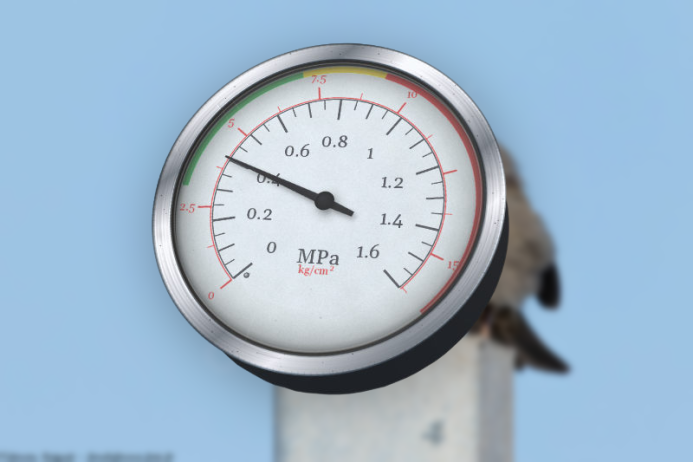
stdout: 0.4; MPa
